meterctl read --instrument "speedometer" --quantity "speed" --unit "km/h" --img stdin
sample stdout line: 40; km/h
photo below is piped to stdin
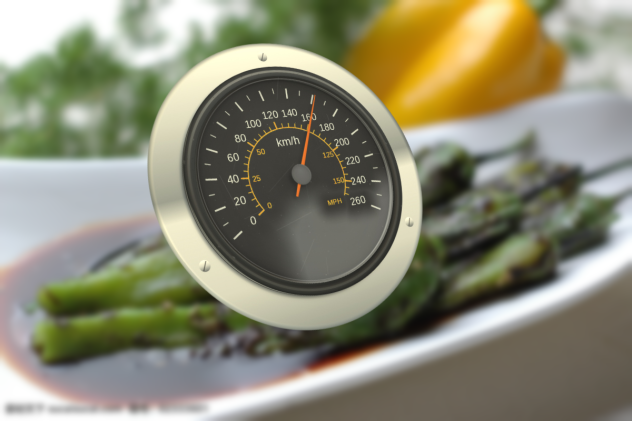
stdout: 160; km/h
